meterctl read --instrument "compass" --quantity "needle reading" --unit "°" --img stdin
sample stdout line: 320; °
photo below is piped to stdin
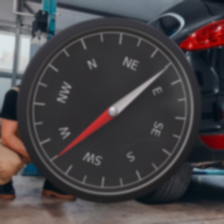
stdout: 255; °
